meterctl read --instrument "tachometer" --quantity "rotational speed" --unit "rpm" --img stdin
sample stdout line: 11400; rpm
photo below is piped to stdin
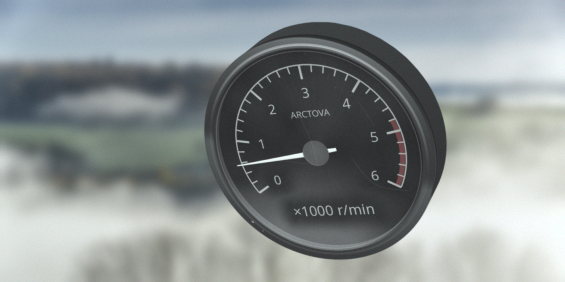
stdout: 600; rpm
